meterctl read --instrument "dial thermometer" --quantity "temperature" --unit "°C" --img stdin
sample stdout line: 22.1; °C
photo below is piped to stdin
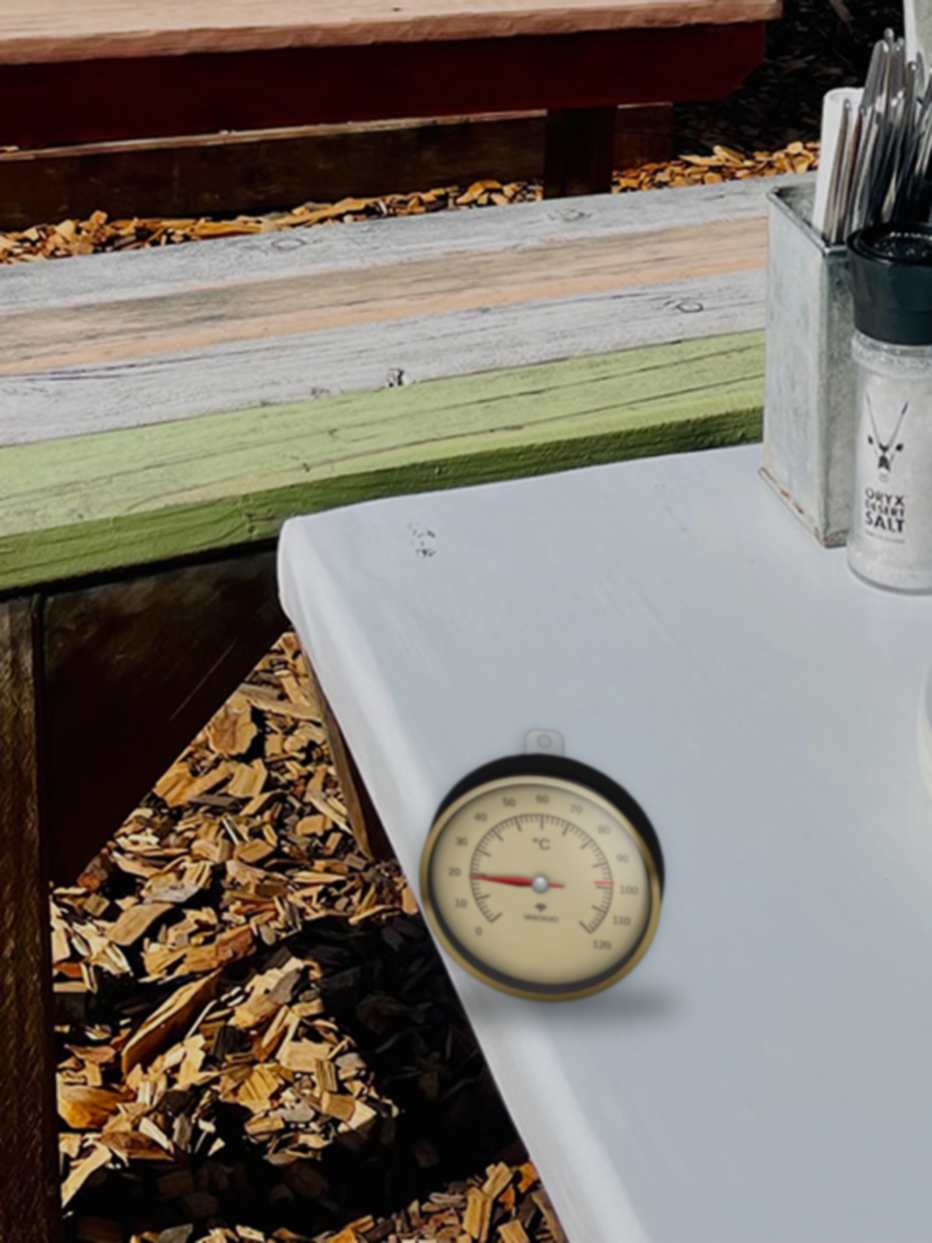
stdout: 20; °C
